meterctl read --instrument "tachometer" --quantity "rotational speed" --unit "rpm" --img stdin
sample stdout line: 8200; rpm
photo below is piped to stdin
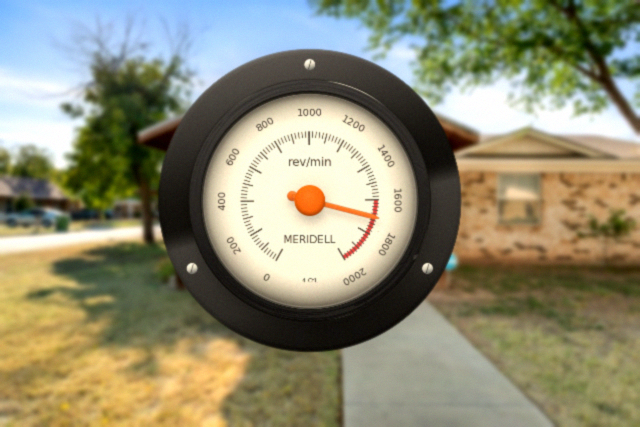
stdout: 1700; rpm
